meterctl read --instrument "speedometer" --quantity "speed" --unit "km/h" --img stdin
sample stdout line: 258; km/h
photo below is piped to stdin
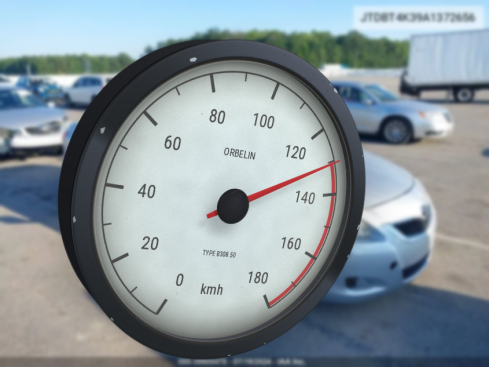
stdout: 130; km/h
